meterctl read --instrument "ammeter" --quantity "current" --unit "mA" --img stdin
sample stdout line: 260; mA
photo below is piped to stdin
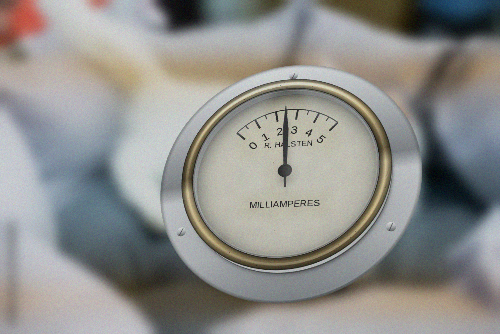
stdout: 2.5; mA
